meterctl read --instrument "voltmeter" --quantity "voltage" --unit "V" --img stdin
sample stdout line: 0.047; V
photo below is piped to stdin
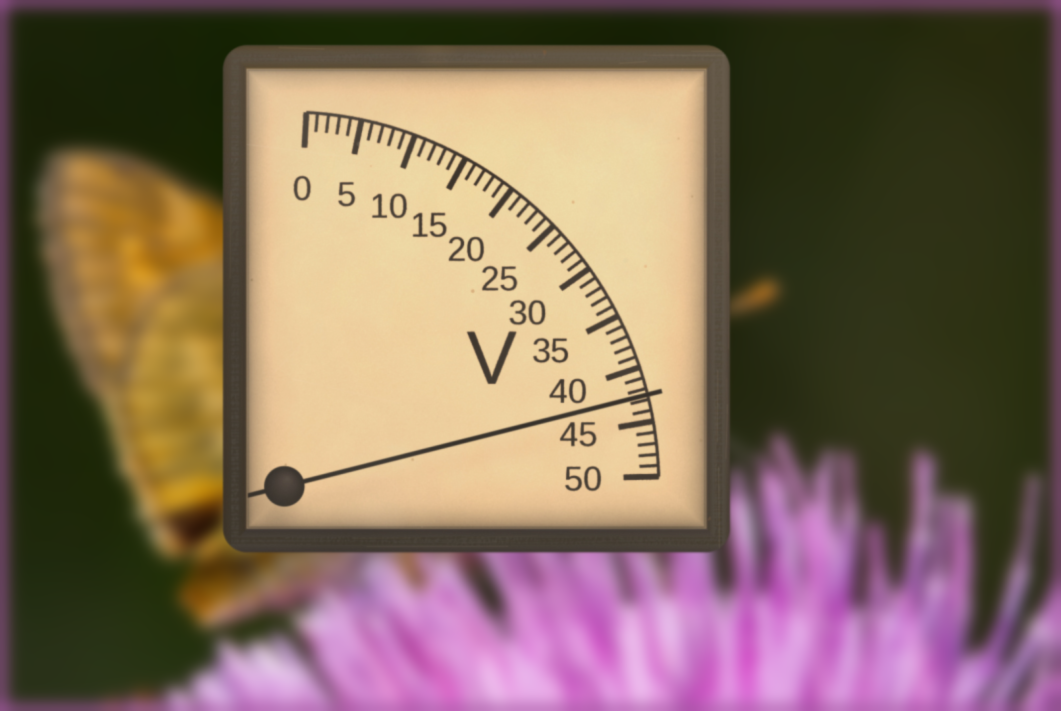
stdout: 42.5; V
